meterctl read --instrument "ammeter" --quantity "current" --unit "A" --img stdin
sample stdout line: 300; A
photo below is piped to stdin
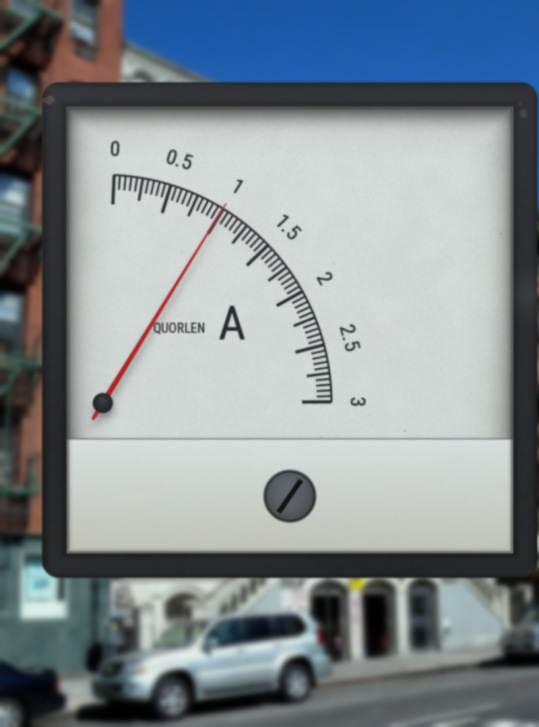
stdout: 1; A
